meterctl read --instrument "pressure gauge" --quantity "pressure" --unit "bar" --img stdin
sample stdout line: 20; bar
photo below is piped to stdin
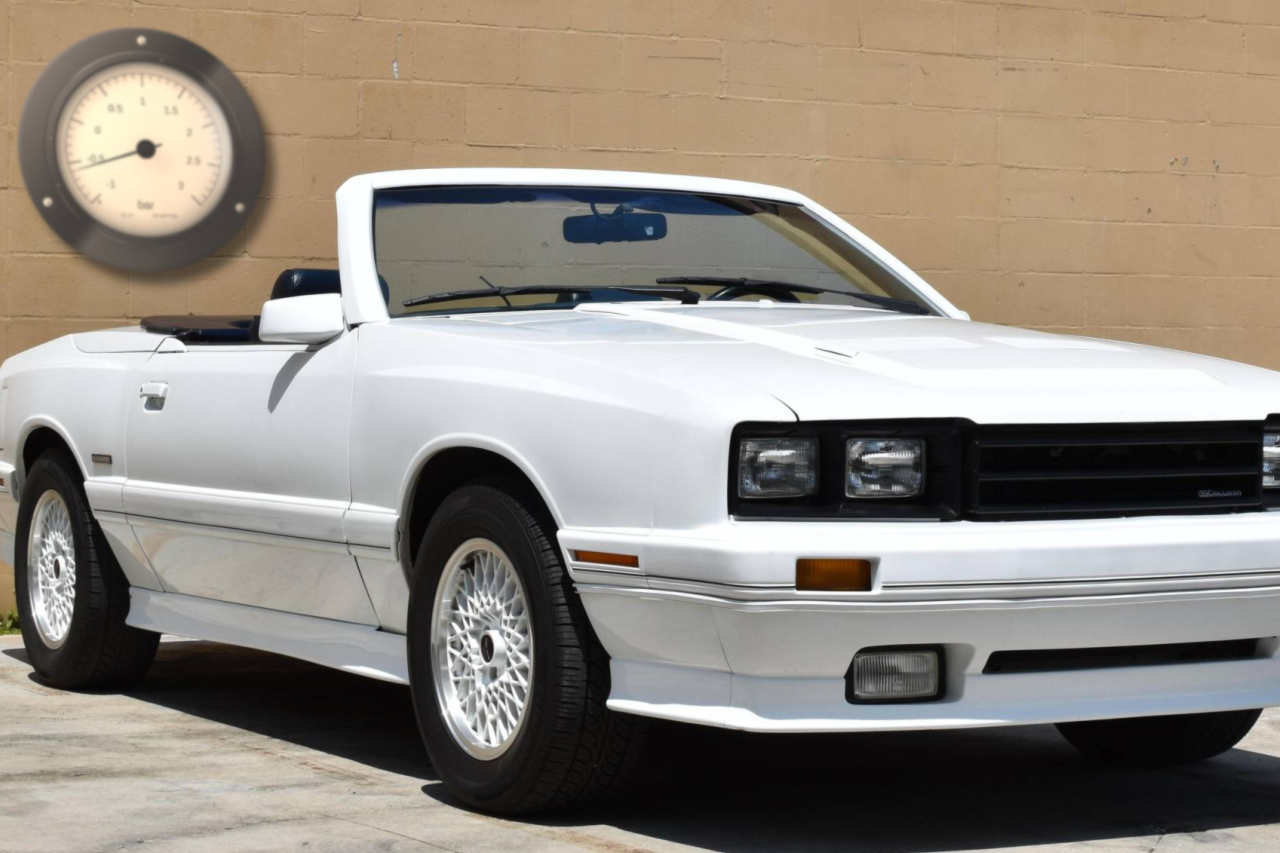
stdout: -0.6; bar
